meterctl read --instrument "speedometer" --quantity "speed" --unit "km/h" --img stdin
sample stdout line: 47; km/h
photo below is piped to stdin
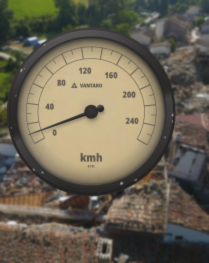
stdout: 10; km/h
